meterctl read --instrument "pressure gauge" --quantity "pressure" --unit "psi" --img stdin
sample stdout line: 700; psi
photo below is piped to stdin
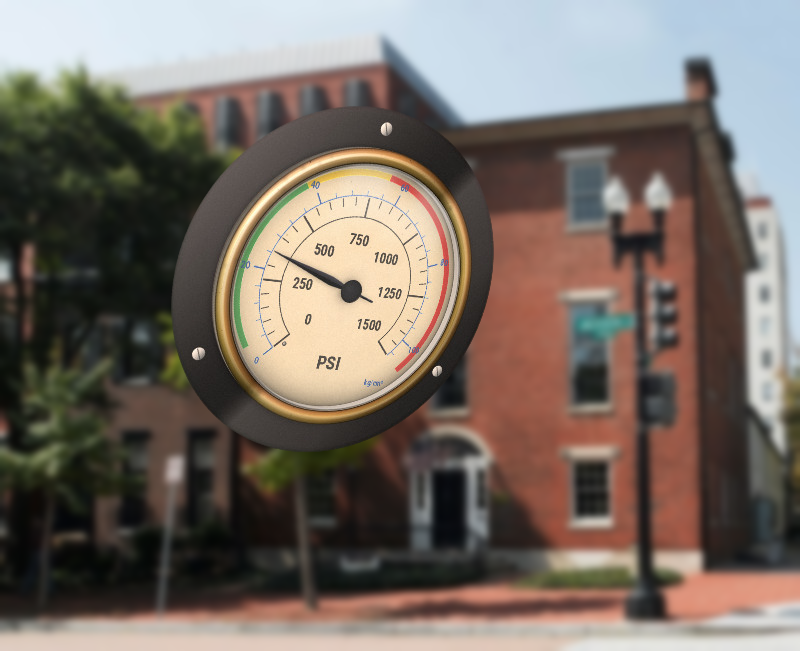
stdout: 350; psi
